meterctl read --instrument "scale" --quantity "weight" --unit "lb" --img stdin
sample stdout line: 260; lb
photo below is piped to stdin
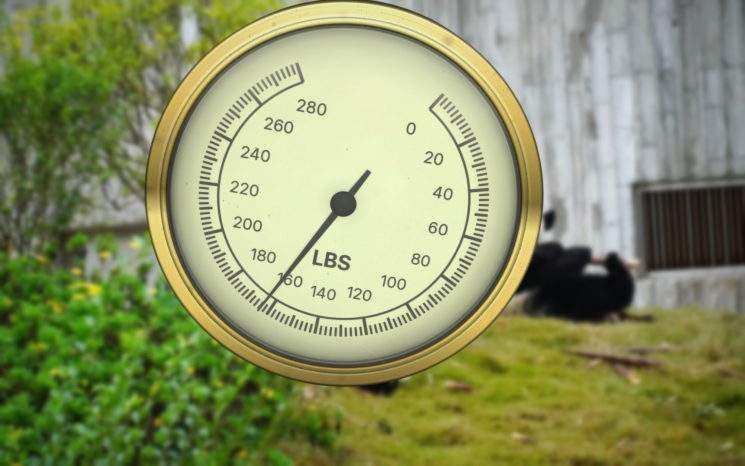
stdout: 164; lb
